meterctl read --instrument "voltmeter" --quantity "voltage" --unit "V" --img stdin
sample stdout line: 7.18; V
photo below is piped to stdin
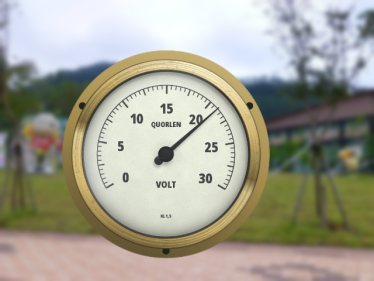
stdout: 21; V
